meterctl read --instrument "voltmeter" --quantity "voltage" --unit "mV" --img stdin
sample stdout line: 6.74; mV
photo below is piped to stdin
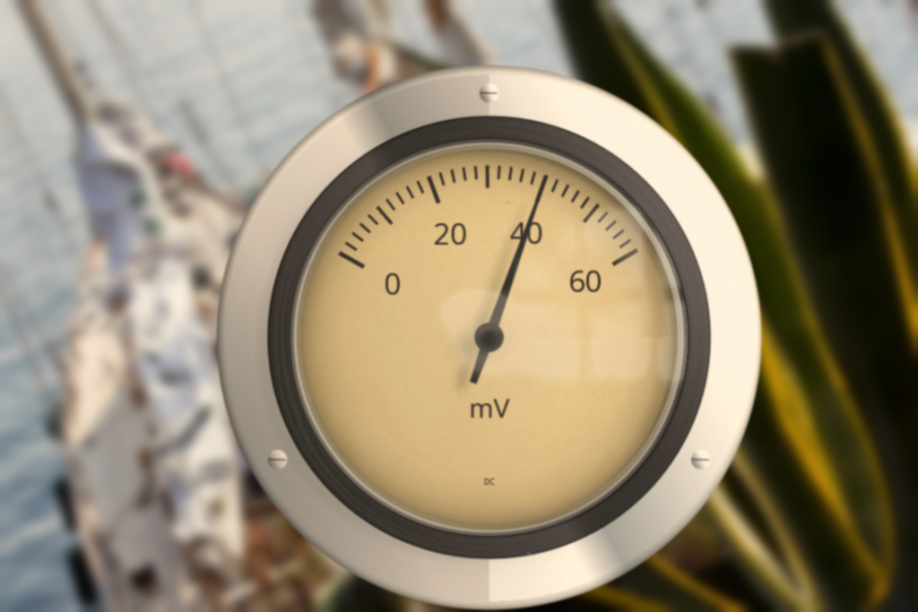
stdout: 40; mV
